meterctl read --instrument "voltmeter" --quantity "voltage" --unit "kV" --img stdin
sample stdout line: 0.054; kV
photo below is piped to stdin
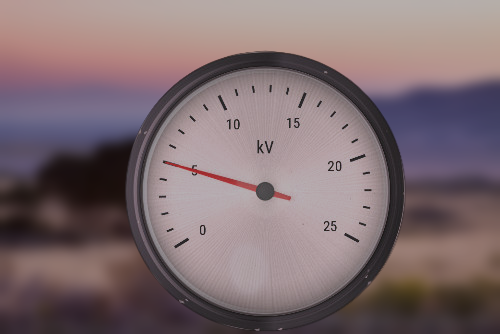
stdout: 5; kV
